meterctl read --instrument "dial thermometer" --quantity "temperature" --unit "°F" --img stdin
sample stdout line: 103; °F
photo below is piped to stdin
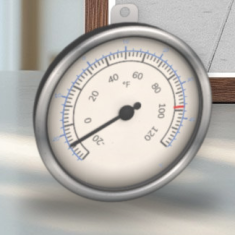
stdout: -10; °F
